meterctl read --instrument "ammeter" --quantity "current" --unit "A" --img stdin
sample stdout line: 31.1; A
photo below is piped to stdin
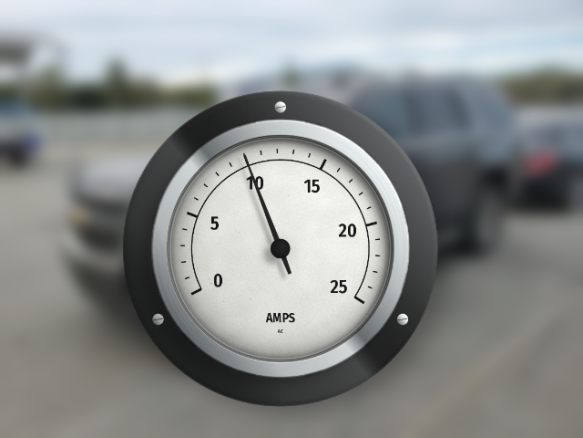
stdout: 10; A
